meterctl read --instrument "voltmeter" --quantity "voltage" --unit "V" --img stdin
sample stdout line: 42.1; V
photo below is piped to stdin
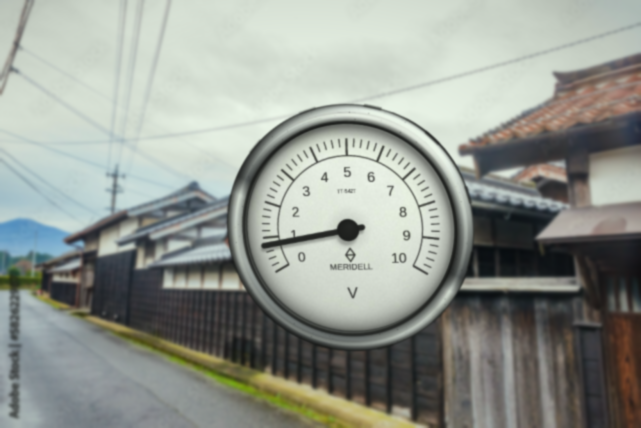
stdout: 0.8; V
